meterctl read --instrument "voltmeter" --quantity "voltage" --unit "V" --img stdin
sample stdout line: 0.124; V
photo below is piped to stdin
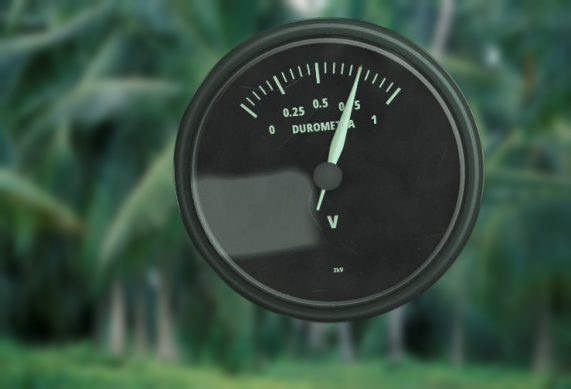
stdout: 0.75; V
